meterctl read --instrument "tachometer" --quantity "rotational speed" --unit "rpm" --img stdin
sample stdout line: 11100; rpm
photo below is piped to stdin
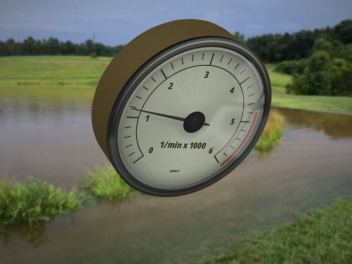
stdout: 1200; rpm
